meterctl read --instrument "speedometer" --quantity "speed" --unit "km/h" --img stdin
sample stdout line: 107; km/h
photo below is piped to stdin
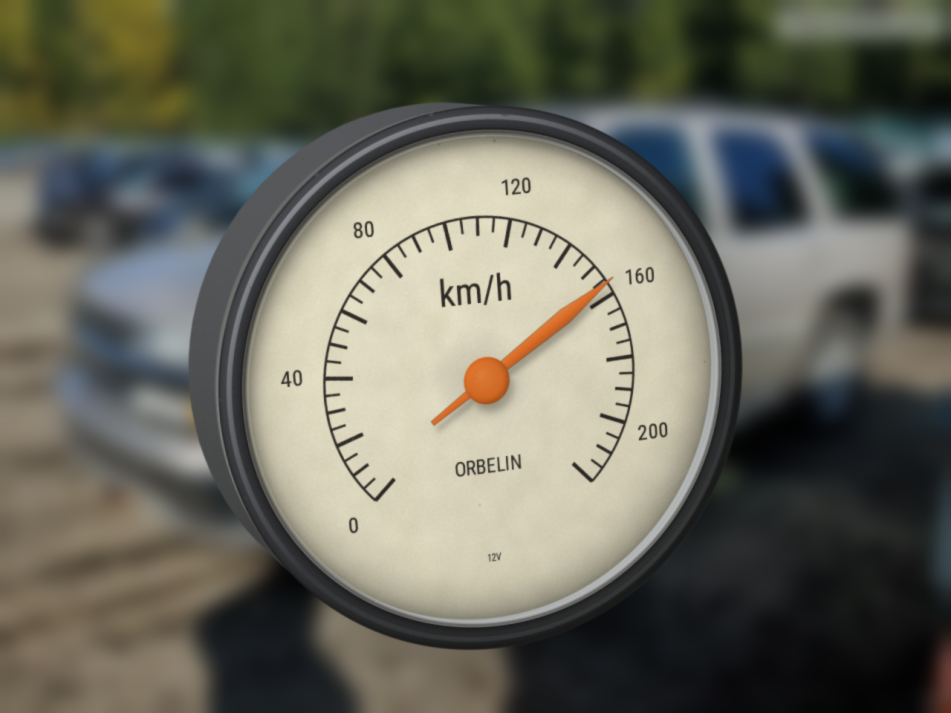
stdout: 155; km/h
